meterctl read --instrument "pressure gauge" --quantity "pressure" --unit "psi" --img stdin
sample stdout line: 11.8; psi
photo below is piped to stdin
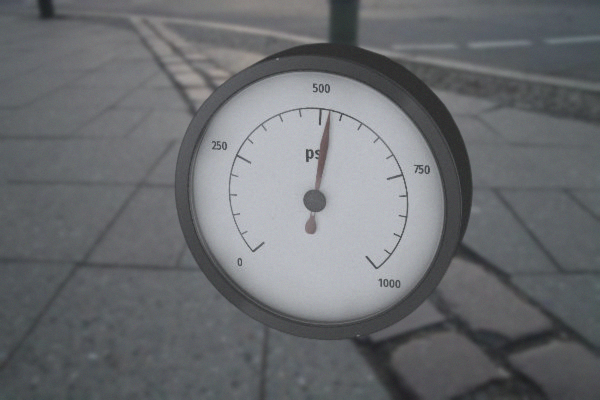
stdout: 525; psi
